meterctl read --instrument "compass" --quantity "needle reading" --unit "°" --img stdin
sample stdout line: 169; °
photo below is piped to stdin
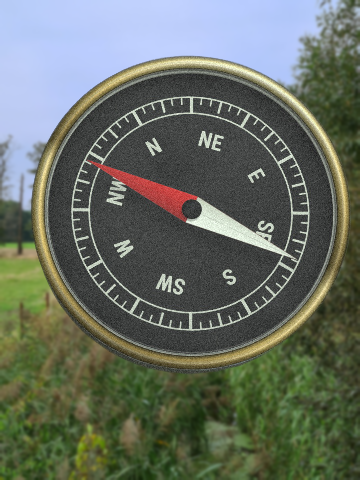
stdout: 325; °
